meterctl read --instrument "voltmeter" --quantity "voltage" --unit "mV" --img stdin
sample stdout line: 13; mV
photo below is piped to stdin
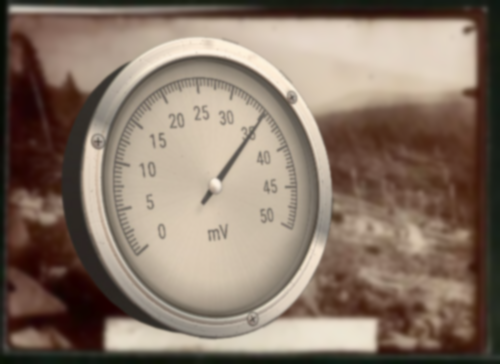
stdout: 35; mV
